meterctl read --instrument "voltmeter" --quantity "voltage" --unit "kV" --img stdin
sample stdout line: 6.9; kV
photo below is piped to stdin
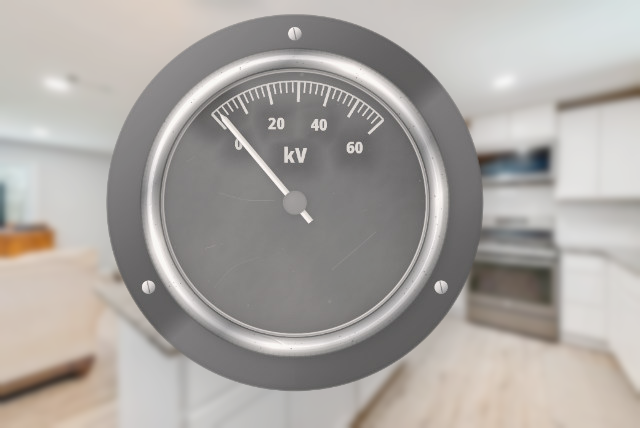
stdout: 2; kV
